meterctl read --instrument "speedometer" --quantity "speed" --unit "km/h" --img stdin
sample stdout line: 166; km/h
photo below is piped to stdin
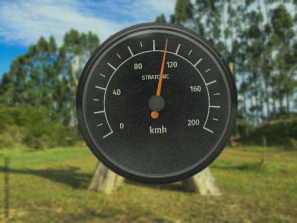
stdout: 110; km/h
